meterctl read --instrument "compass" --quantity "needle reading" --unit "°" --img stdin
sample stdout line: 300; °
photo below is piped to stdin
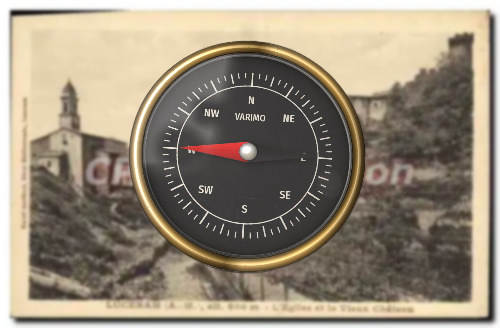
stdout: 270; °
